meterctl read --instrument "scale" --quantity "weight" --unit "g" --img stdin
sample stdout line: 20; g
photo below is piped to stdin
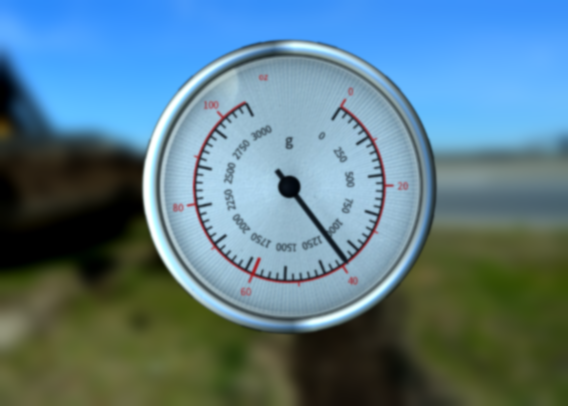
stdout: 1100; g
